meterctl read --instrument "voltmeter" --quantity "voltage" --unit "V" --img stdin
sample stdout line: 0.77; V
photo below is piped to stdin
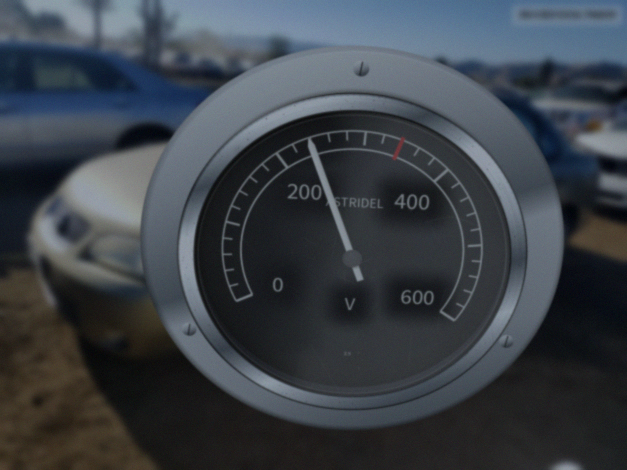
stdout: 240; V
